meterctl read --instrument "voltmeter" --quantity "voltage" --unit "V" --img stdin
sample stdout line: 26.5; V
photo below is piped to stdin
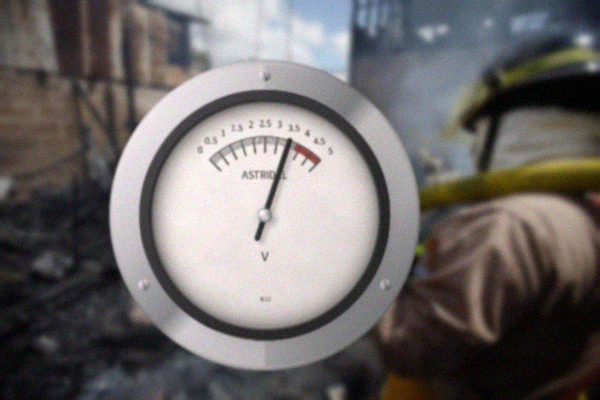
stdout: 3.5; V
